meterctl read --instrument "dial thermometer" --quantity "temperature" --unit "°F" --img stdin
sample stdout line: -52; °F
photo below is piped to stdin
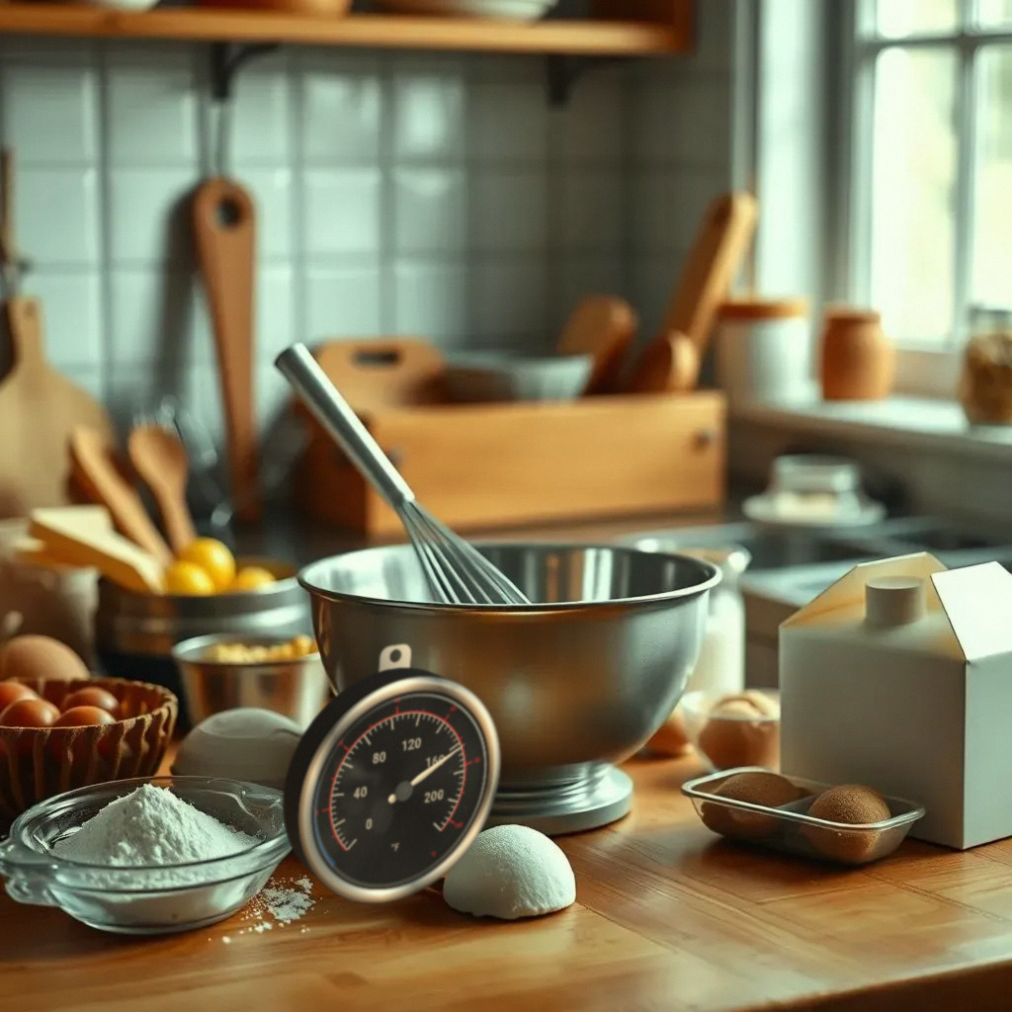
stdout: 160; °F
